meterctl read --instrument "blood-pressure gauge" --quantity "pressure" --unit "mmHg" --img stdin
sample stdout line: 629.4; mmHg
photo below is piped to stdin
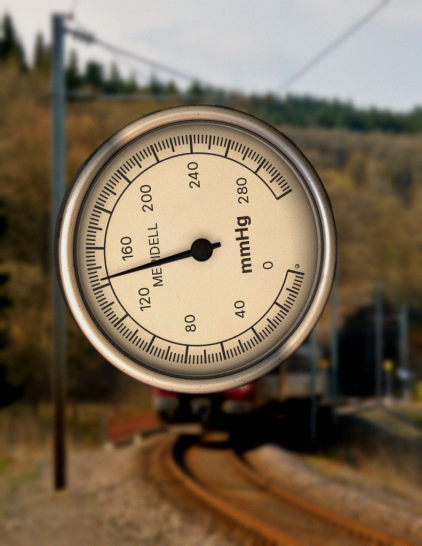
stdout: 144; mmHg
